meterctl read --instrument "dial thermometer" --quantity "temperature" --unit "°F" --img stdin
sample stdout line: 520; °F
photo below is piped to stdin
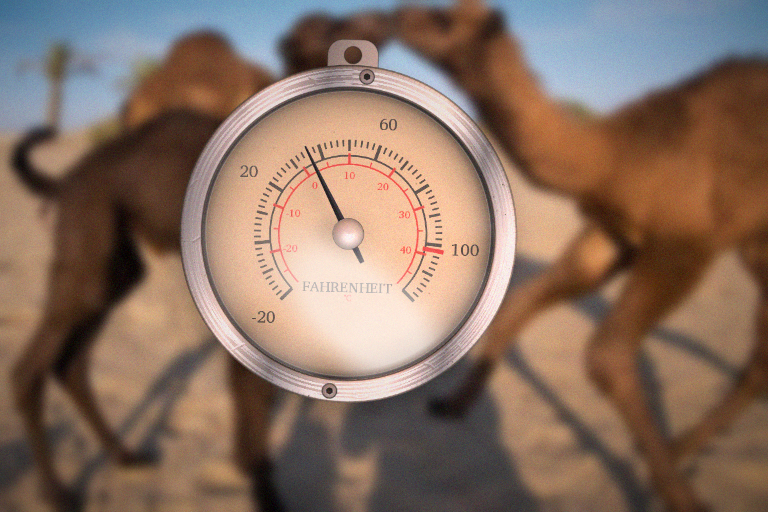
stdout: 36; °F
